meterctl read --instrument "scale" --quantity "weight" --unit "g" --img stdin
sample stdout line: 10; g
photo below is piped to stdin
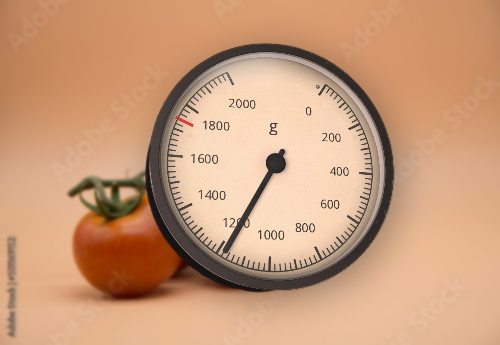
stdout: 1180; g
